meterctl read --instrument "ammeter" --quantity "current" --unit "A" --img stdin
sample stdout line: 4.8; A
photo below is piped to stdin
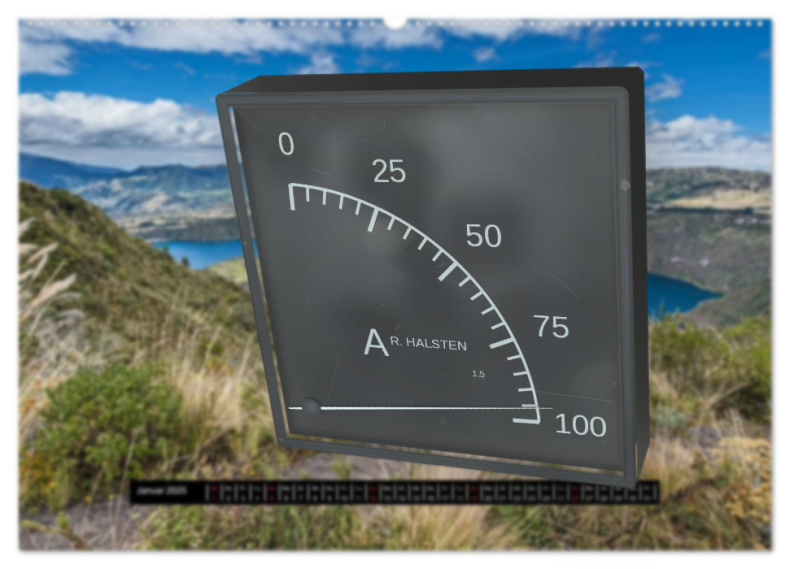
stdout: 95; A
